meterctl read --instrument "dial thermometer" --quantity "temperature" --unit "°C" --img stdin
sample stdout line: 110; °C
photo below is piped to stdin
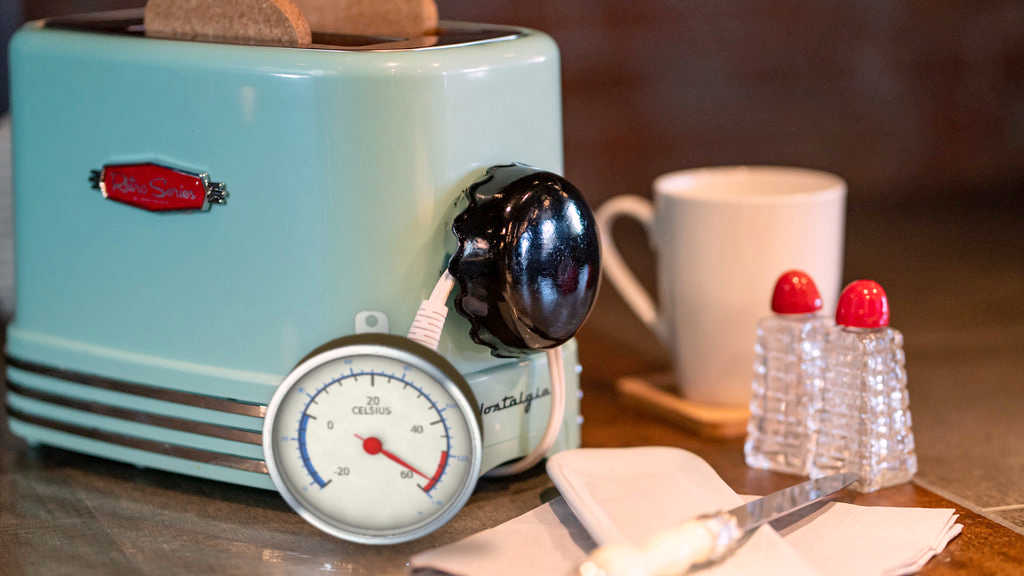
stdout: 56; °C
